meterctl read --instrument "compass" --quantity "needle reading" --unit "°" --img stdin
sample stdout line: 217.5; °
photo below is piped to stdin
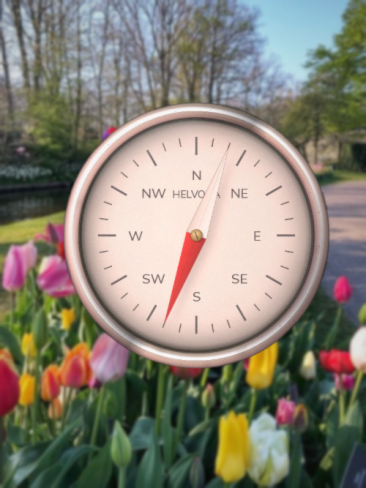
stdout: 200; °
